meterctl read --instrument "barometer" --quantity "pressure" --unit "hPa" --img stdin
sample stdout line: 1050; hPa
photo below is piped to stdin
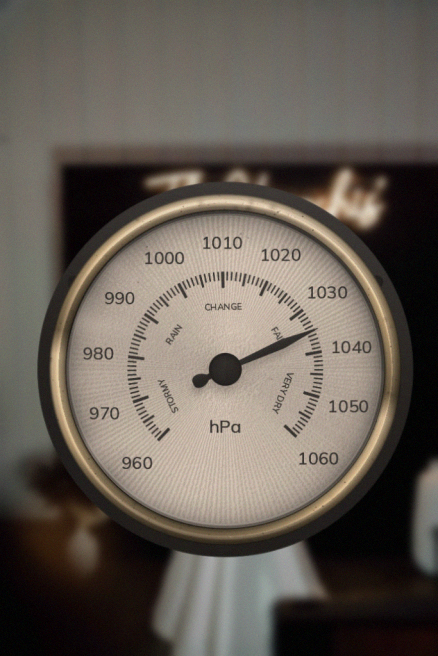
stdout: 1035; hPa
